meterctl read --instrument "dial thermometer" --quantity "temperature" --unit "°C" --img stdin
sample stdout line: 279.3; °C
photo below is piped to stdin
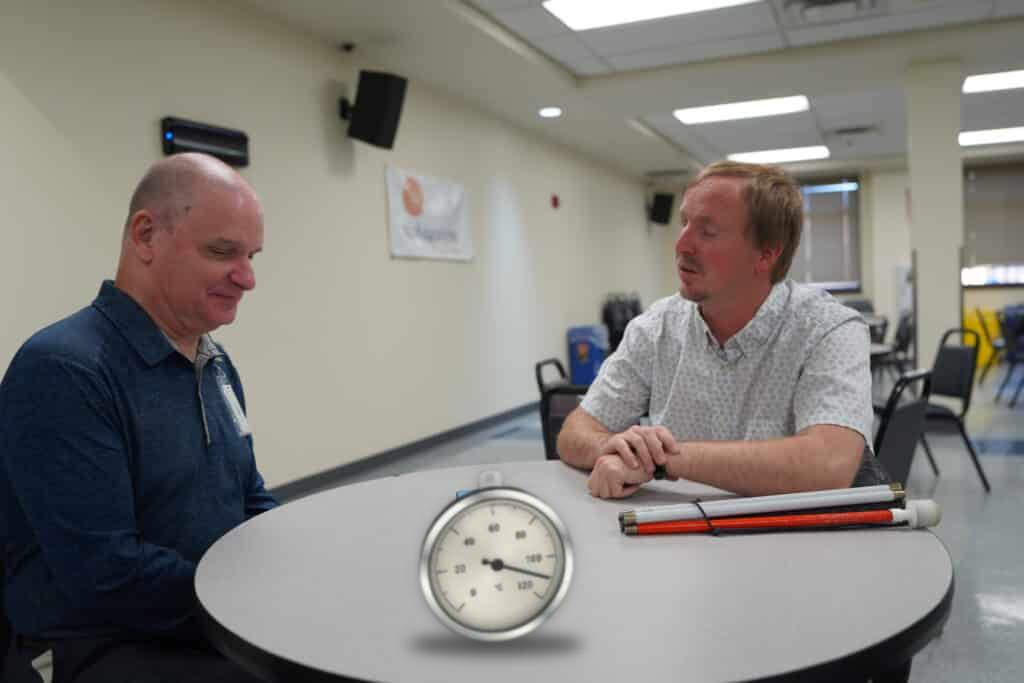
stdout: 110; °C
